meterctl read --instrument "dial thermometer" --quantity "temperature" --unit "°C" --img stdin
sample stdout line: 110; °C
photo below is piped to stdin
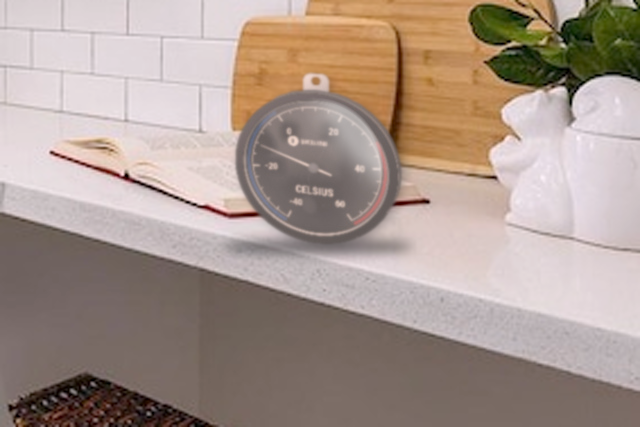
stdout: -12; °C
